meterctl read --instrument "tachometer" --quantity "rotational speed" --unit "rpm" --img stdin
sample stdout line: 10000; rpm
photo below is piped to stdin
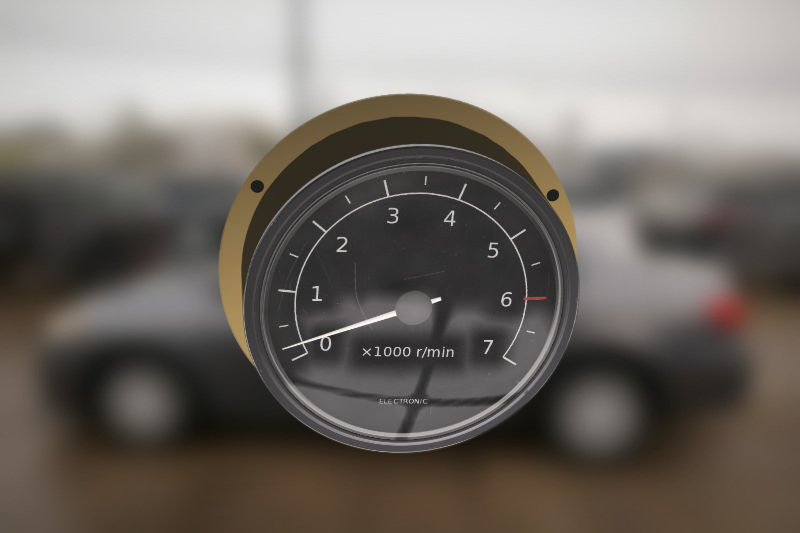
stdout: 250; rpm
